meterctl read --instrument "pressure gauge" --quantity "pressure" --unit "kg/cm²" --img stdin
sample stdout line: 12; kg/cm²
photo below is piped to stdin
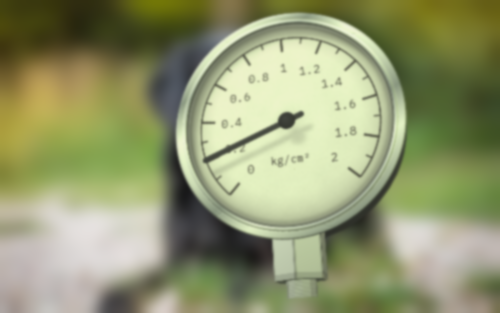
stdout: 0.2; kg/cm²
